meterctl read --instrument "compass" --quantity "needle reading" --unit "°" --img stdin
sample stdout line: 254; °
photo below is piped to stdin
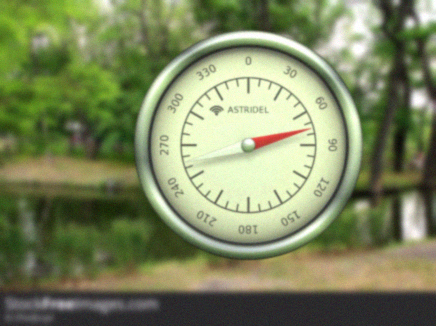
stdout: 75; °
